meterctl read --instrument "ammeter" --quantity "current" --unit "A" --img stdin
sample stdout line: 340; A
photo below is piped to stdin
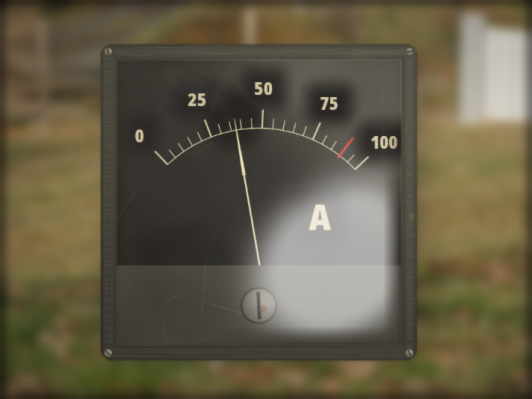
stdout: 37.5; A
